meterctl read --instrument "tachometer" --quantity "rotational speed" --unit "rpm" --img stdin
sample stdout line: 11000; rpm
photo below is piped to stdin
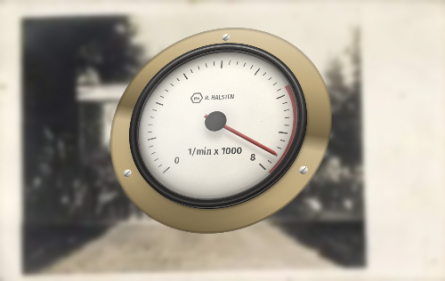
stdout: 7600; rpm
